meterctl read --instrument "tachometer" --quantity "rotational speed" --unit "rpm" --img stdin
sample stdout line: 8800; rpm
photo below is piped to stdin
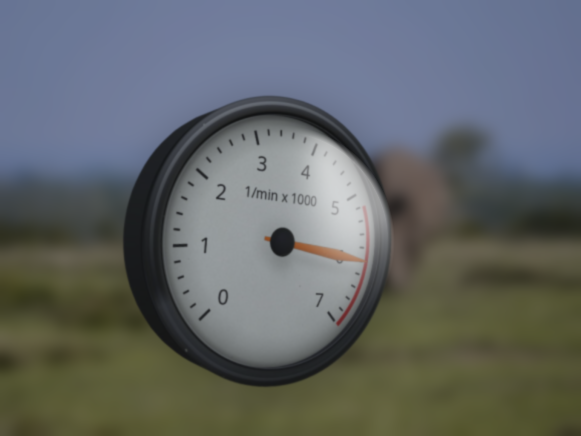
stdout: 6000; rpm
